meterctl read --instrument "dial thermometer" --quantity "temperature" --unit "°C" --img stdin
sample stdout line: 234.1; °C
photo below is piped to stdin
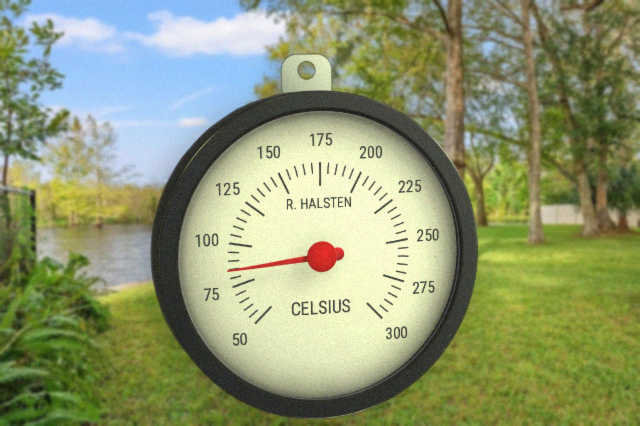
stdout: 85; °C
